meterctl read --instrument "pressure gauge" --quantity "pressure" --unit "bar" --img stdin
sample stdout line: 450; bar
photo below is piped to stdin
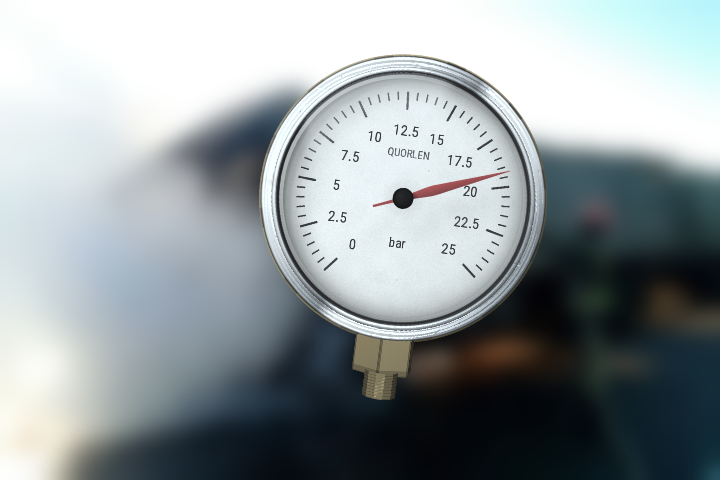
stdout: 19.25; bar
